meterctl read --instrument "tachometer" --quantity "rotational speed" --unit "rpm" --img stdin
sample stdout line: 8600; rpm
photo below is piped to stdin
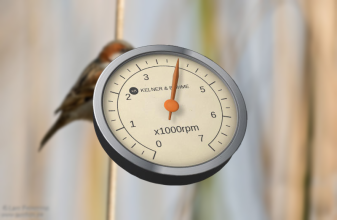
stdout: 4000; rpm
